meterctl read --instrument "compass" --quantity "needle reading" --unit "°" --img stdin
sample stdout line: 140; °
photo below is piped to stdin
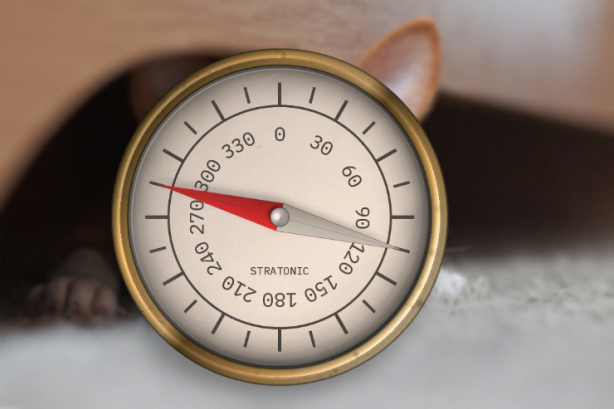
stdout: 285; °
